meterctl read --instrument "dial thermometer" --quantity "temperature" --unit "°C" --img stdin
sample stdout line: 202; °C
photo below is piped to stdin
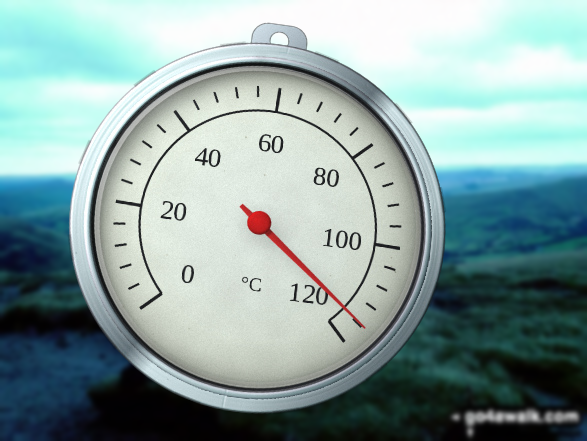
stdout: 116; °C
